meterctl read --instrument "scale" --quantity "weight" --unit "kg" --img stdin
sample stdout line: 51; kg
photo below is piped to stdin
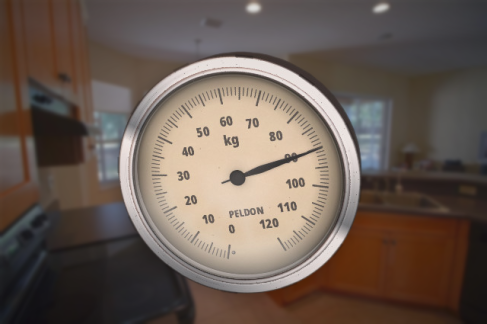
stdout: 90; kg
